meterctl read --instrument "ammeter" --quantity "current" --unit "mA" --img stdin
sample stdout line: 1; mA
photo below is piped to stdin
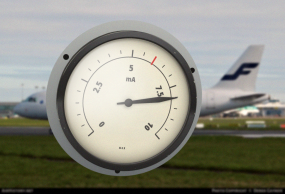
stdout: 8; mA
